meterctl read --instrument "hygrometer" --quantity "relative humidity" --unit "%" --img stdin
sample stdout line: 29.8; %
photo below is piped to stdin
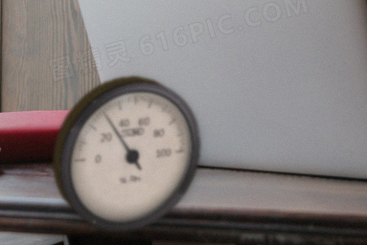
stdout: 30; %
